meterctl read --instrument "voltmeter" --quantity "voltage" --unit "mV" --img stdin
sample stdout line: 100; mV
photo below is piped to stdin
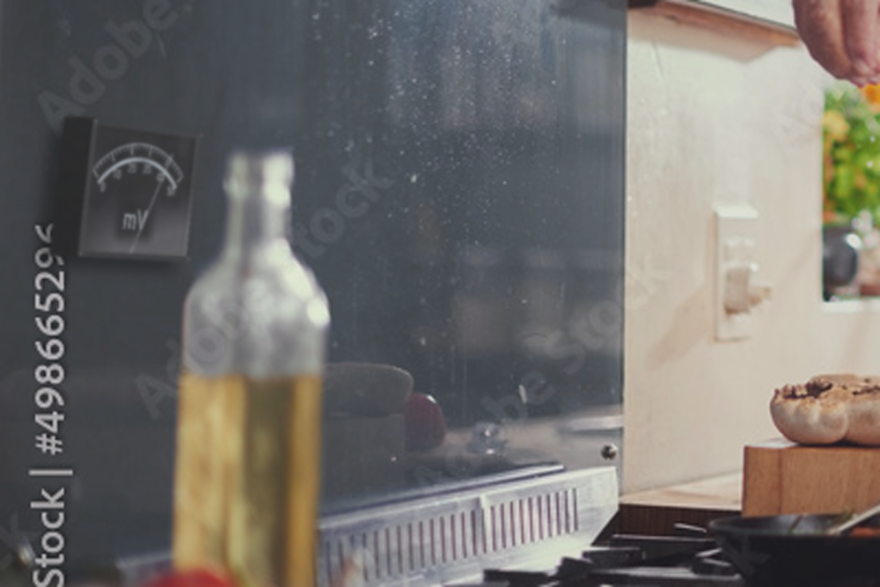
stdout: 40; mV
